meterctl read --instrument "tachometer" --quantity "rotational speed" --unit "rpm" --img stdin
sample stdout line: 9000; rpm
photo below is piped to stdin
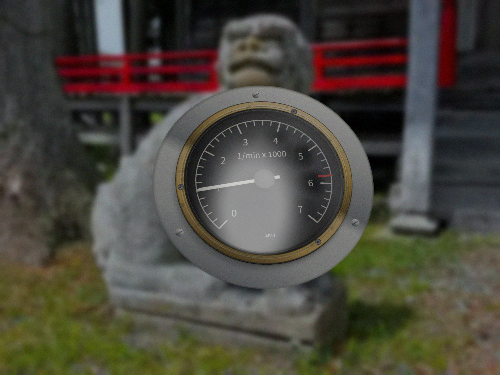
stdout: 1000; rpm
